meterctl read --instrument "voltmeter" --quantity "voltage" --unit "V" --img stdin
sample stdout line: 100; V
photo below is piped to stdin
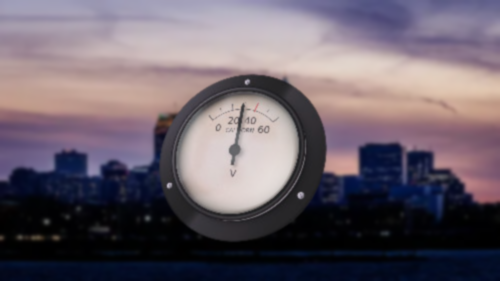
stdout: 30; V
